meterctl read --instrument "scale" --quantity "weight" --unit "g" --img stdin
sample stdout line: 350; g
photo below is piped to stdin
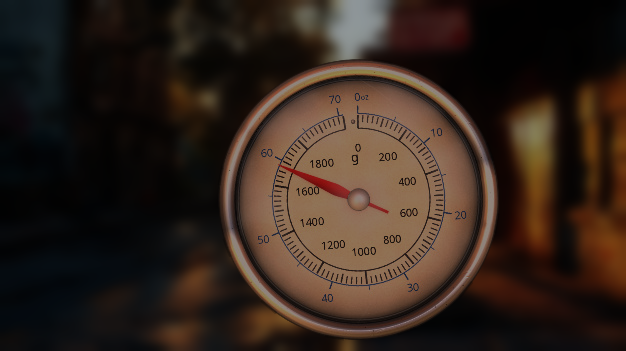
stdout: 1680; g
